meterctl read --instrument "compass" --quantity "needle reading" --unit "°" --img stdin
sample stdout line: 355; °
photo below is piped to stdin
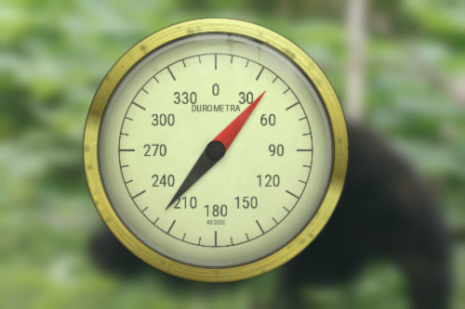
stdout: 40; °
